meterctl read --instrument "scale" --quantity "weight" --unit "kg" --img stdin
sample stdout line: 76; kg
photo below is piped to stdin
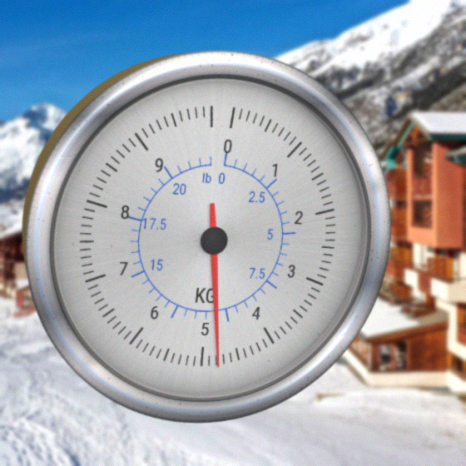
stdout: 4.8; kg
